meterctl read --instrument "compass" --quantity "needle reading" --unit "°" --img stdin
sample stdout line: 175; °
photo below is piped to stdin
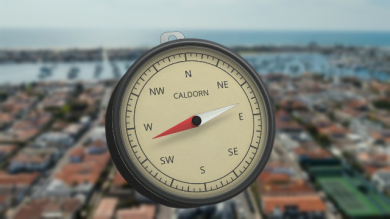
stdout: 255; °
